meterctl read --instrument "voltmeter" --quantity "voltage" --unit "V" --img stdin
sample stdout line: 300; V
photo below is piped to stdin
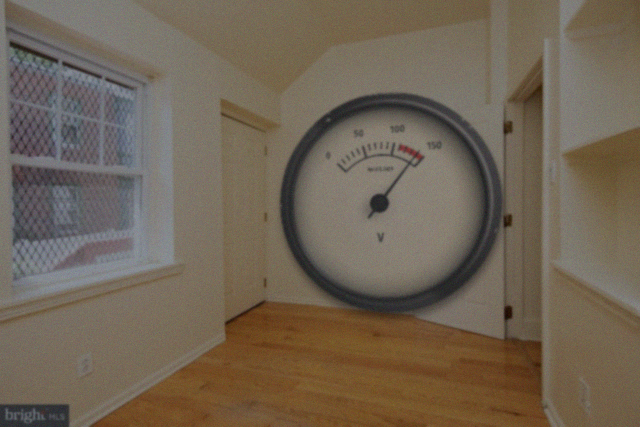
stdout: 140; V
